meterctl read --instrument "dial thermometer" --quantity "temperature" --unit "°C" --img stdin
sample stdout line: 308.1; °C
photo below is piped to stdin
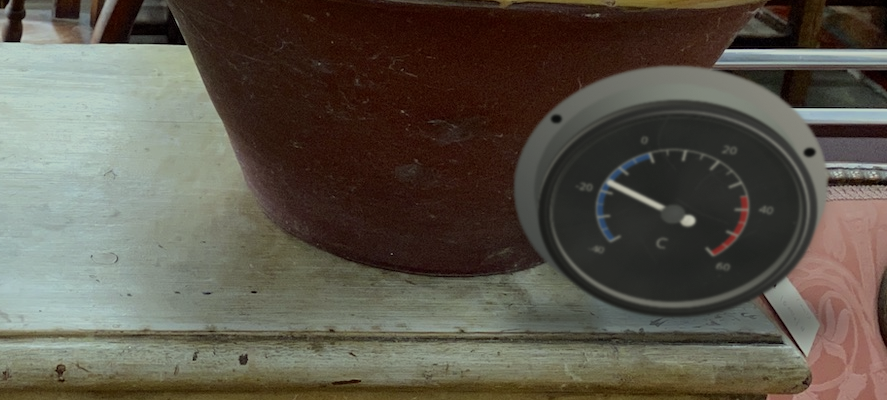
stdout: -15; °C
